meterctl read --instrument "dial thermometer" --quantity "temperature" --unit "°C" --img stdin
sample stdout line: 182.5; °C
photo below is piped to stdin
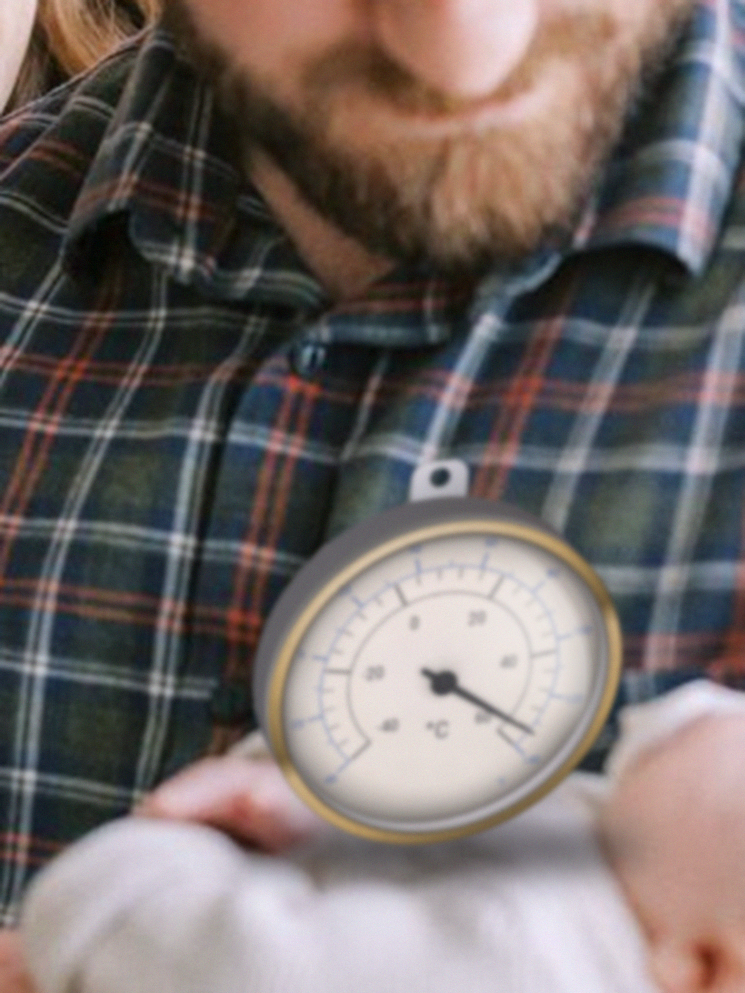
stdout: 56; °C
